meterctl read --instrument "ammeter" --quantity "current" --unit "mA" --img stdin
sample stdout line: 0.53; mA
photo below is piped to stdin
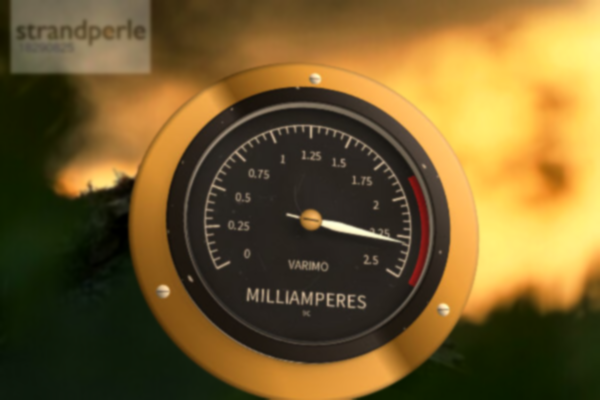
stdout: 2.3; mA
